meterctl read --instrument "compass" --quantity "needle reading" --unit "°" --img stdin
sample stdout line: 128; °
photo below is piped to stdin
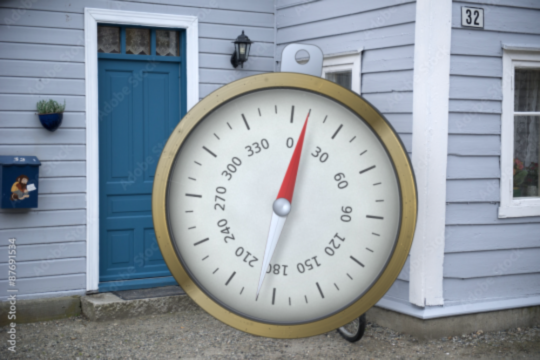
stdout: 10; °
